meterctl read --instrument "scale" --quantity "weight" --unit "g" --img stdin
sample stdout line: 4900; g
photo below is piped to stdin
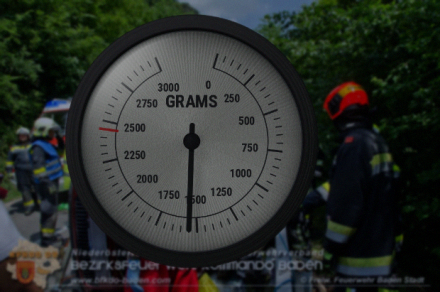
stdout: 1550; g
